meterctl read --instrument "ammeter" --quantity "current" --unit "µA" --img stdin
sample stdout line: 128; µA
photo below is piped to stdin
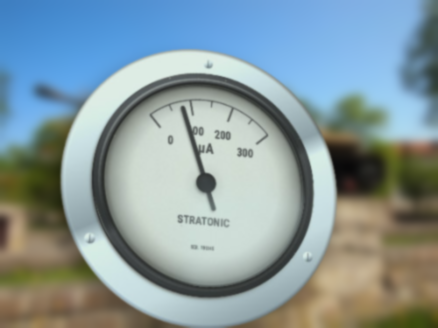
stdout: 75; µA
